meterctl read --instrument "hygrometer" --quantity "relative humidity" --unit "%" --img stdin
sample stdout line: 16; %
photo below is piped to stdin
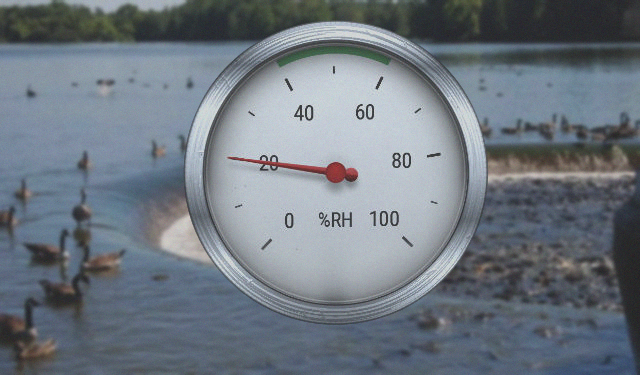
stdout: 20; %
